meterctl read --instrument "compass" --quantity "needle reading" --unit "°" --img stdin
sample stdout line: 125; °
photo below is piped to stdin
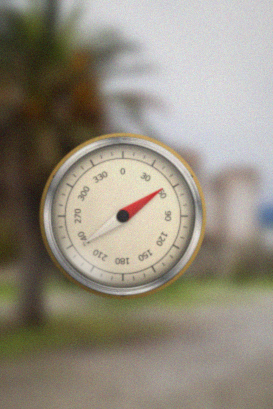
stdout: 55; °
